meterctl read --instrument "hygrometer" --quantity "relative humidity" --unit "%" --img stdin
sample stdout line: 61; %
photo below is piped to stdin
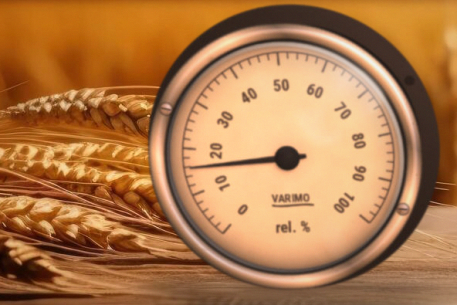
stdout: 16; %
